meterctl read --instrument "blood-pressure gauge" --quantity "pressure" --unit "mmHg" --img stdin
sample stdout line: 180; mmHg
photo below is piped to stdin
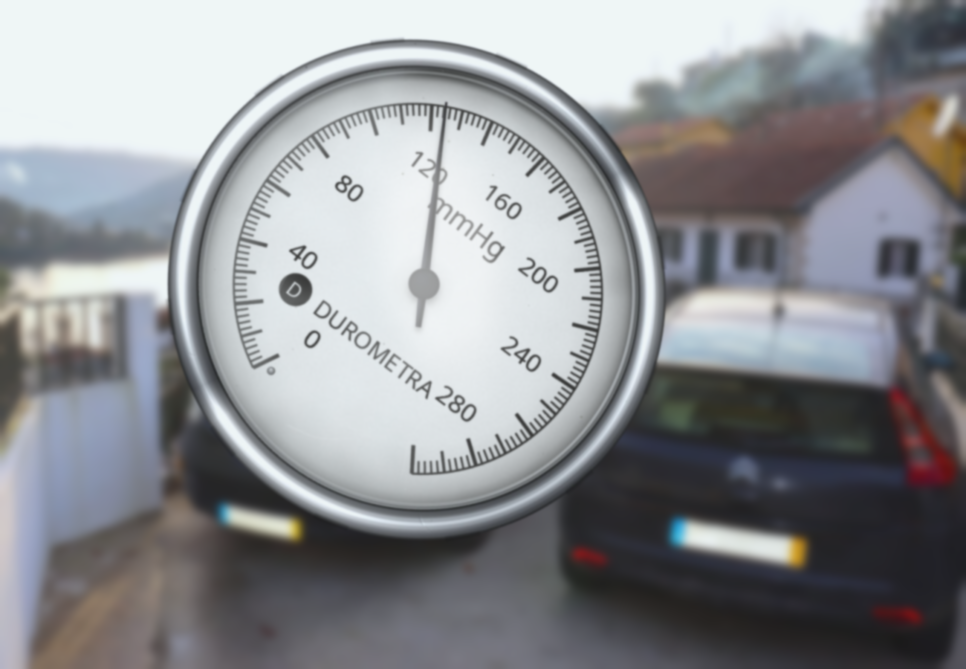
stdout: 124; mmHg
